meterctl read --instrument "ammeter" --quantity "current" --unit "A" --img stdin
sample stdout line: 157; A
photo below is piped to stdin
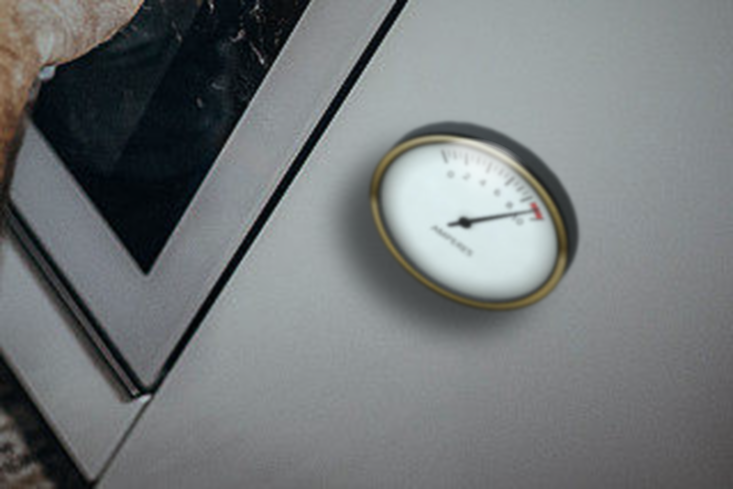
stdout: 9; A
